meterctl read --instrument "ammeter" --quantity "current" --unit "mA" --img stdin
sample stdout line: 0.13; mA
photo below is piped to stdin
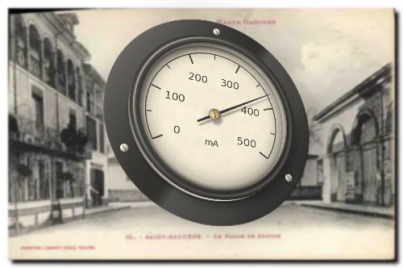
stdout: 375; mA
